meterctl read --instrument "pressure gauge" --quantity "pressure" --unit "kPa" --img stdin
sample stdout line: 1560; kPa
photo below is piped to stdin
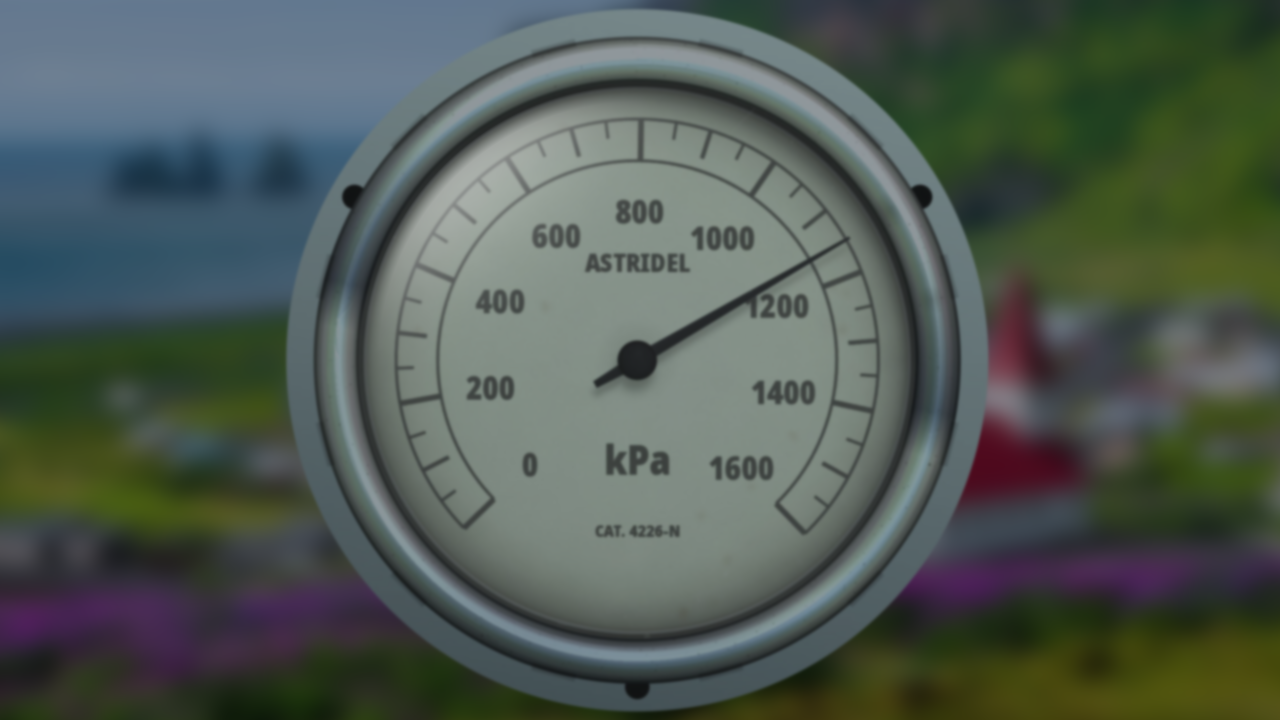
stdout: 1150; kPa
